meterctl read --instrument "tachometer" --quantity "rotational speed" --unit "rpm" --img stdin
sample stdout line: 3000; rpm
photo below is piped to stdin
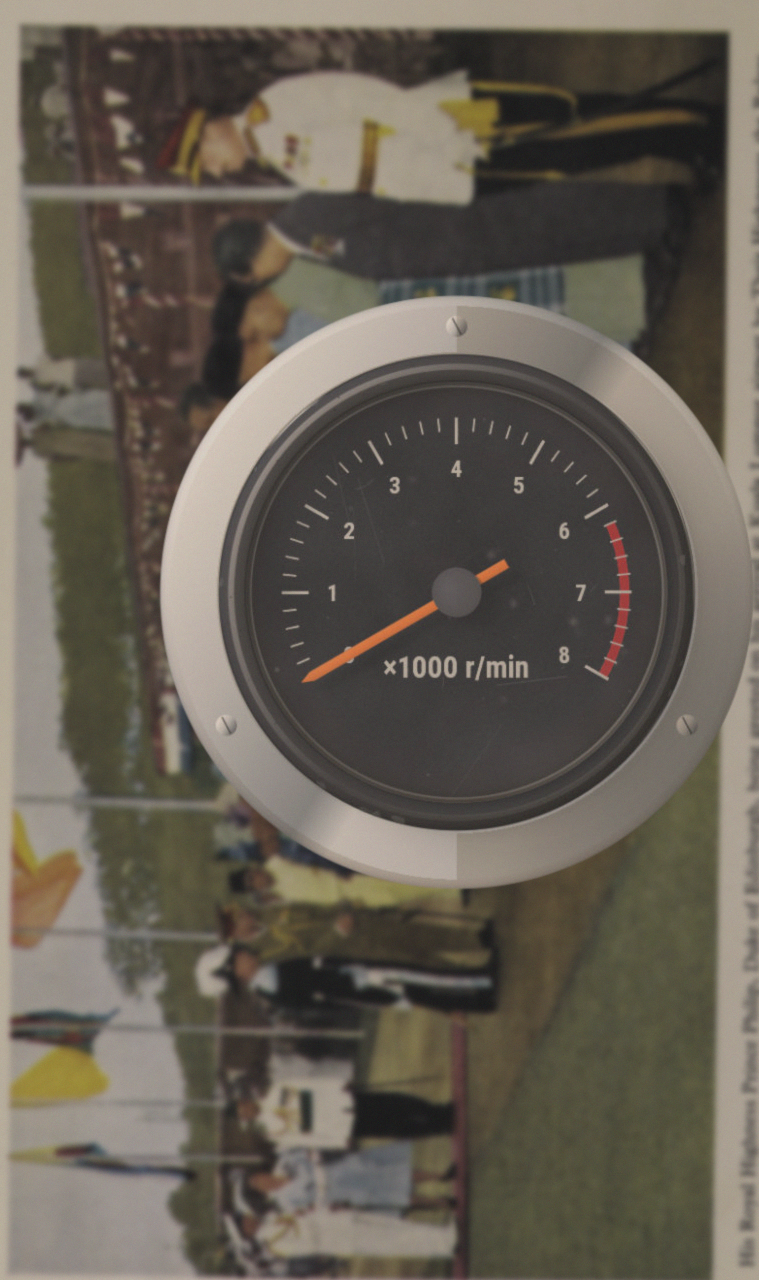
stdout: 0; rpm
